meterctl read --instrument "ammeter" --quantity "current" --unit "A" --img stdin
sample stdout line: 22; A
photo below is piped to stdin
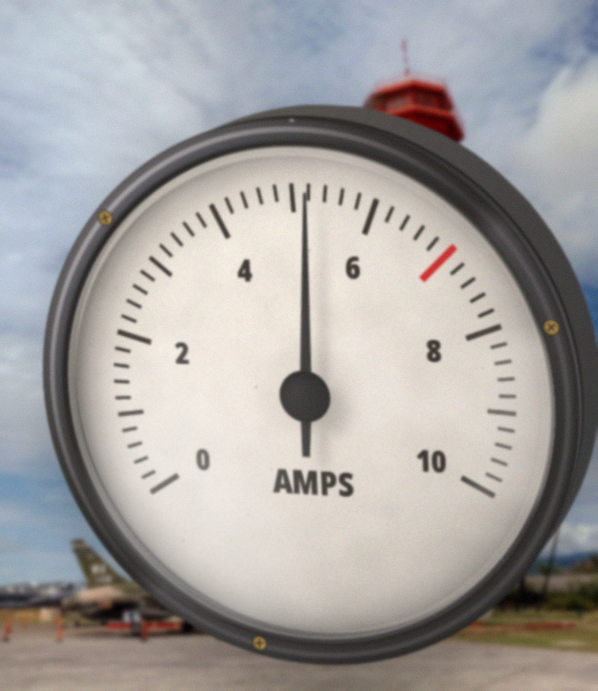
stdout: 5.2; A
